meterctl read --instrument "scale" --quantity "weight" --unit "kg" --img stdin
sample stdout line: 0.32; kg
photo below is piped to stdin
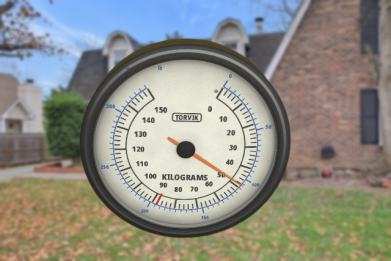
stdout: 48; kg
